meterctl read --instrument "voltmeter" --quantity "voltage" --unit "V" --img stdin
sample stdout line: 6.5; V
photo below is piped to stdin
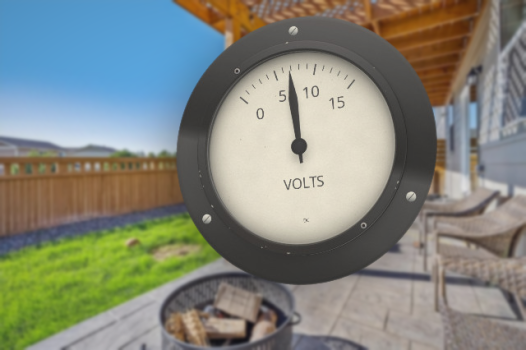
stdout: 7; V
